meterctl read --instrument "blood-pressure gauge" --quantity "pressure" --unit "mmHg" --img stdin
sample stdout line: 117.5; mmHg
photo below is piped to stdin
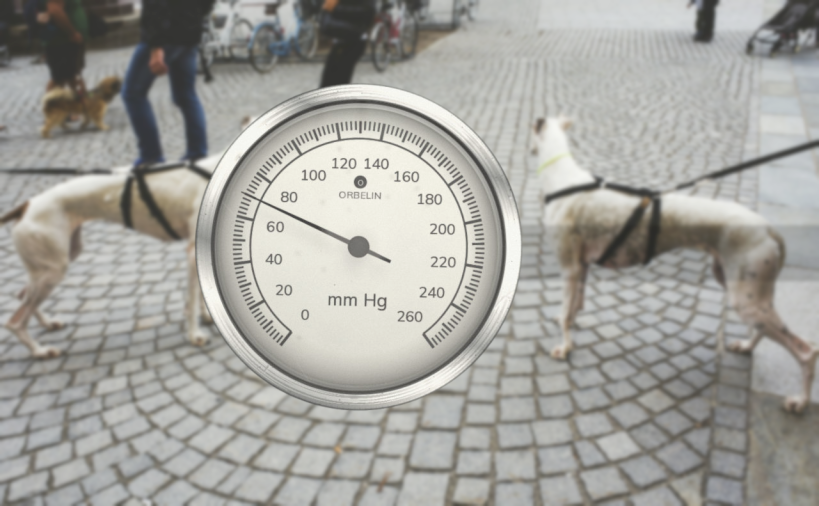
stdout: 70; mmHg
